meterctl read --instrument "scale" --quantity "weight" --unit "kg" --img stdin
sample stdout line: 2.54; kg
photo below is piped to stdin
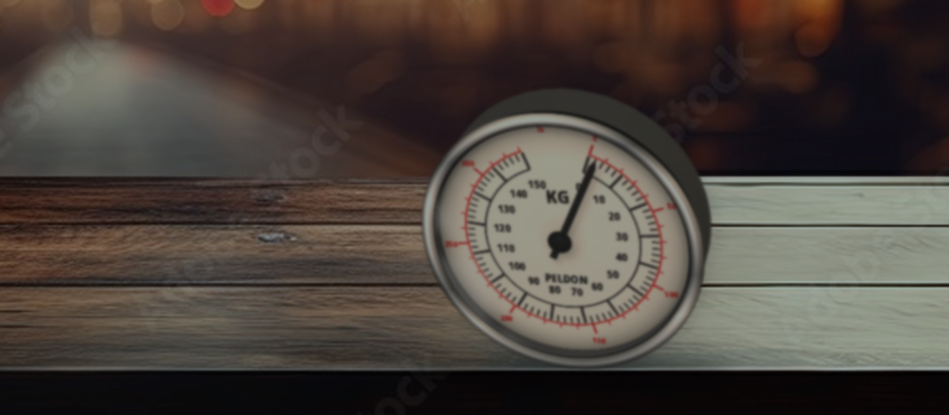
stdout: 2; kg
